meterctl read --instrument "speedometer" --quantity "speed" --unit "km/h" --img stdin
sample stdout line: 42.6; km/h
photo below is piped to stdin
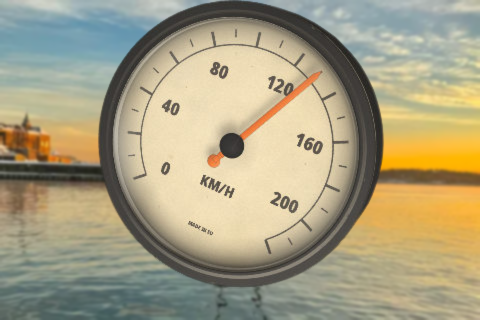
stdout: 130; km/h
